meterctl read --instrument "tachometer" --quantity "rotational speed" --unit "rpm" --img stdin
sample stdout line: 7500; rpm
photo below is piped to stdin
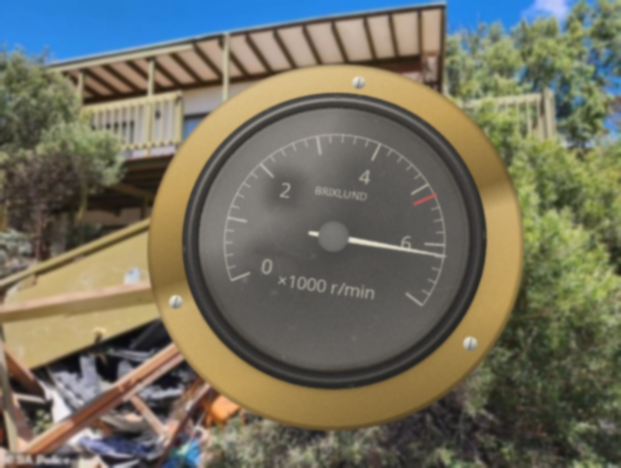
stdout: 6200; rpm
